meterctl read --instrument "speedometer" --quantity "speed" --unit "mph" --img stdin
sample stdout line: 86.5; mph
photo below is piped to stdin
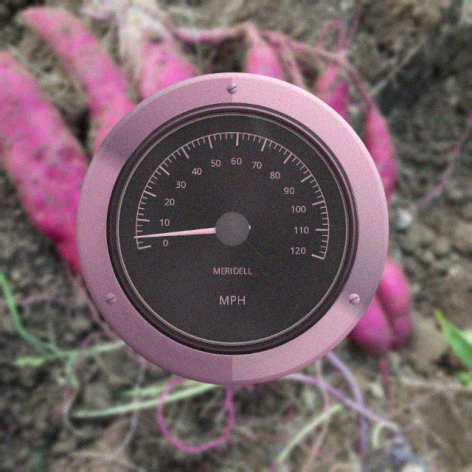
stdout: 4; mph
